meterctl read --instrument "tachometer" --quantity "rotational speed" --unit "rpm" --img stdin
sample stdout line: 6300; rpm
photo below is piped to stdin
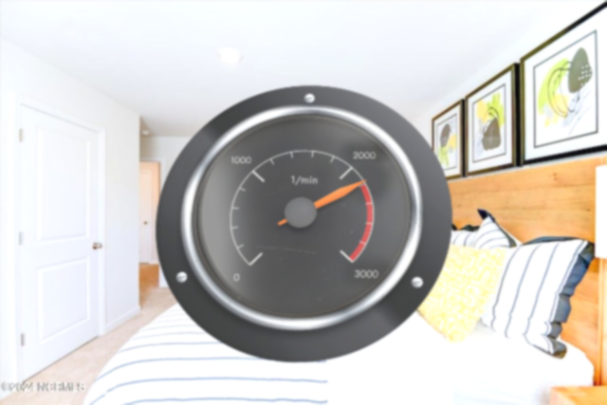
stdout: 2200; rpm
